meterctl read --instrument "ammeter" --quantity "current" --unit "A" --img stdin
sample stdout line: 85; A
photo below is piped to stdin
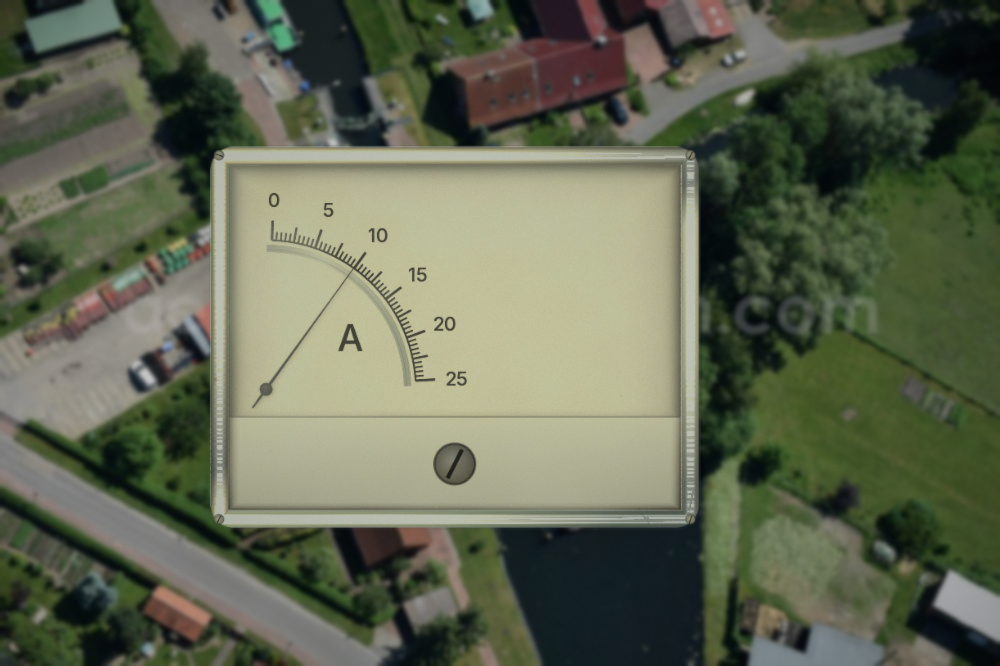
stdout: 10; A
